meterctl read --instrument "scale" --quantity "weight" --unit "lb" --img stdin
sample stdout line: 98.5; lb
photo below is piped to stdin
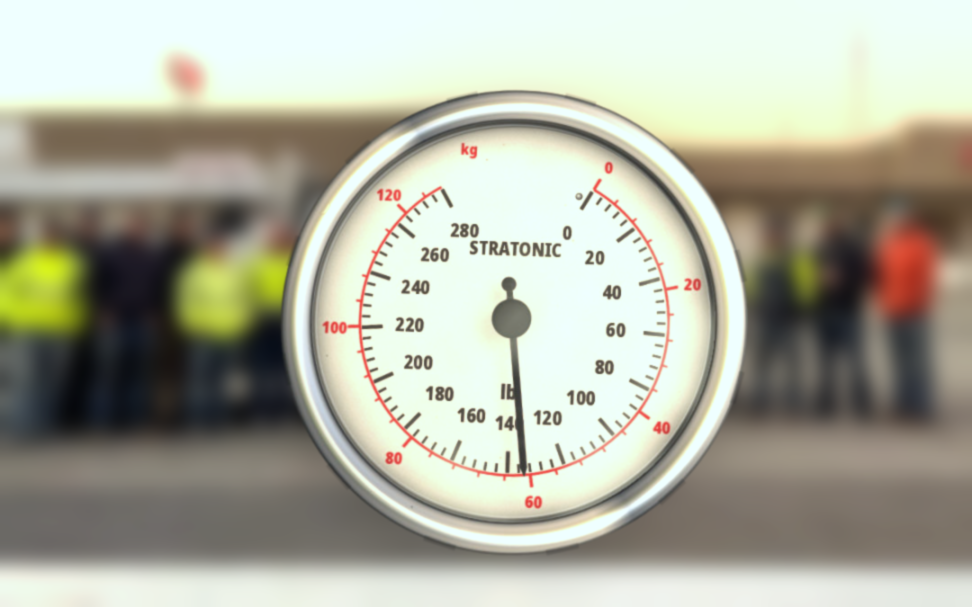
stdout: 134; lb
